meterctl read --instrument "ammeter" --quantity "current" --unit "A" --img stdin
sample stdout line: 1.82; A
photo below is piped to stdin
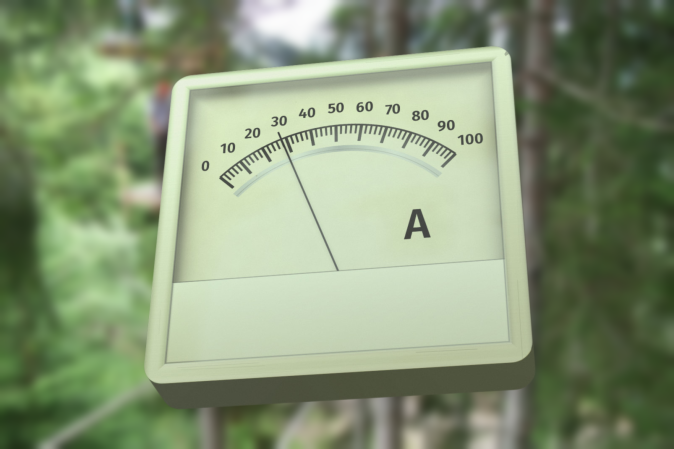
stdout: 28; A
